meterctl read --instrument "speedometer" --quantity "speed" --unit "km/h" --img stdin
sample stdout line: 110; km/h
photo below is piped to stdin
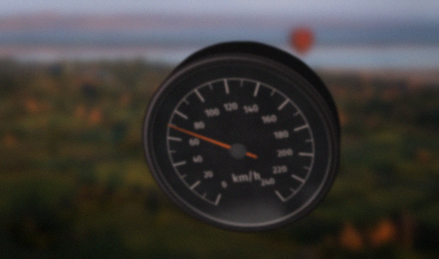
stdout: 70; km/h
